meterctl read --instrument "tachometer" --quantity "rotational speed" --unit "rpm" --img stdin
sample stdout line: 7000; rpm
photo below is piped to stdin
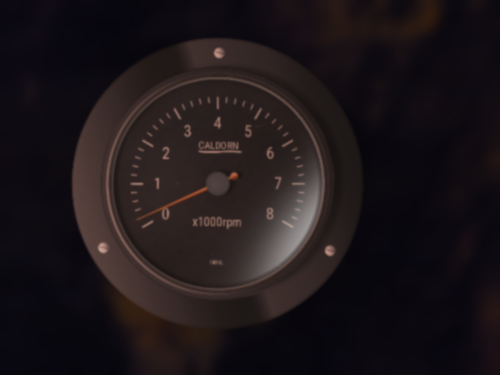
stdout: 200; rpm
